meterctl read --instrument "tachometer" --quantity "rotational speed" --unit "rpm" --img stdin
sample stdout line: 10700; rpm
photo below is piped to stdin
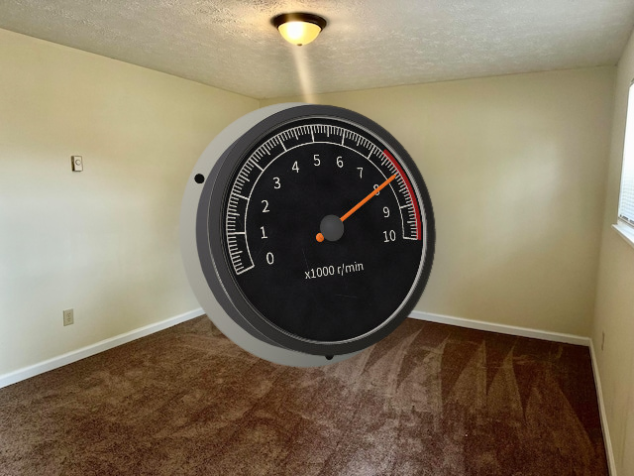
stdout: 8000; rpm
